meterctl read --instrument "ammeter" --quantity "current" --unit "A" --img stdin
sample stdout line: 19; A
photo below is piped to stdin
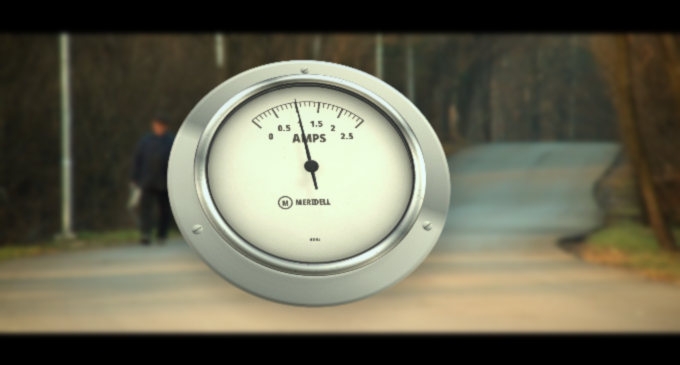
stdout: 1; A
